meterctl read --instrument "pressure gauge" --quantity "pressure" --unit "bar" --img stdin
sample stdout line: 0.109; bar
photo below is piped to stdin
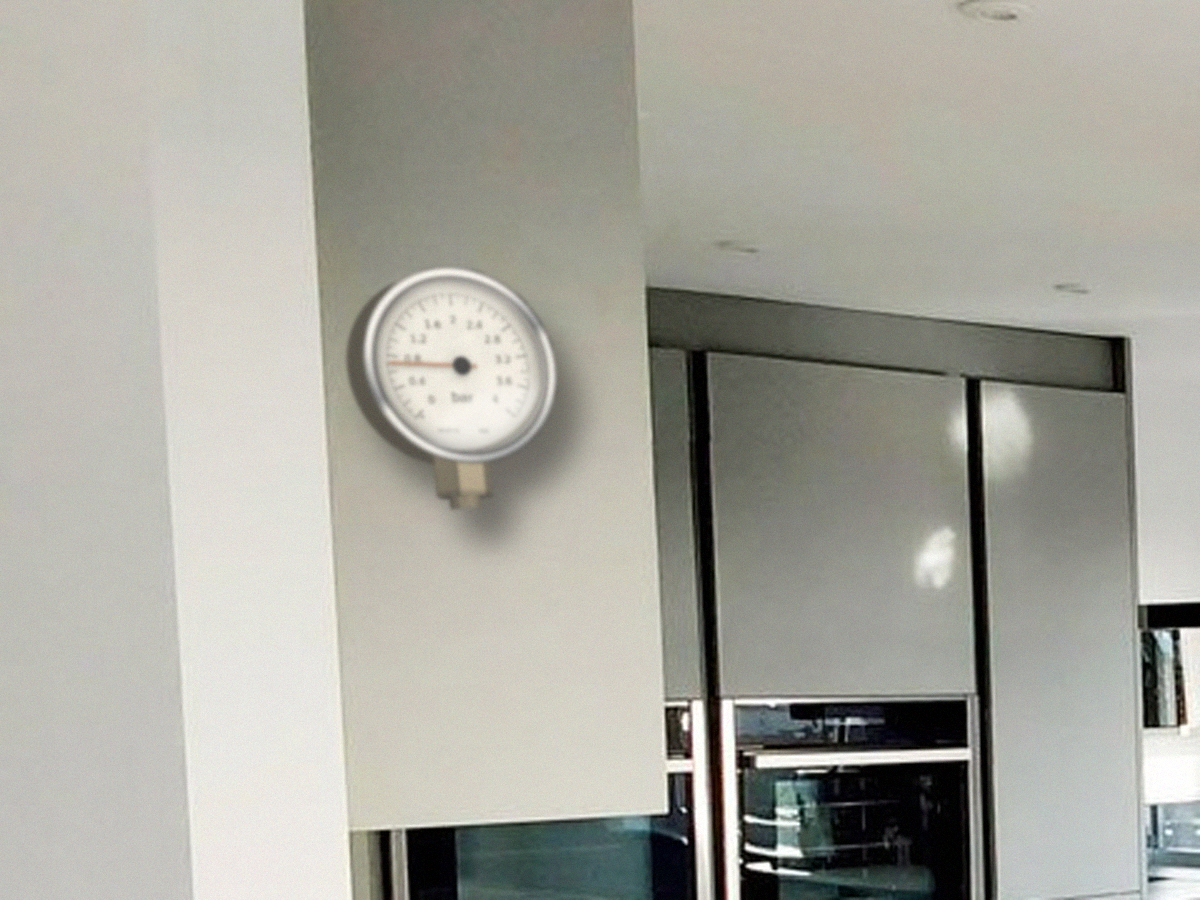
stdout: 0.7; bar
